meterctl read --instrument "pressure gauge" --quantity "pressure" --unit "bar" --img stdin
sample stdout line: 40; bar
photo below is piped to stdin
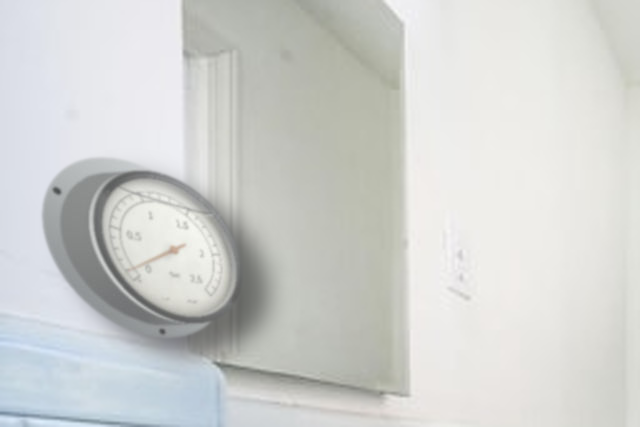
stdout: 0.1; bar
